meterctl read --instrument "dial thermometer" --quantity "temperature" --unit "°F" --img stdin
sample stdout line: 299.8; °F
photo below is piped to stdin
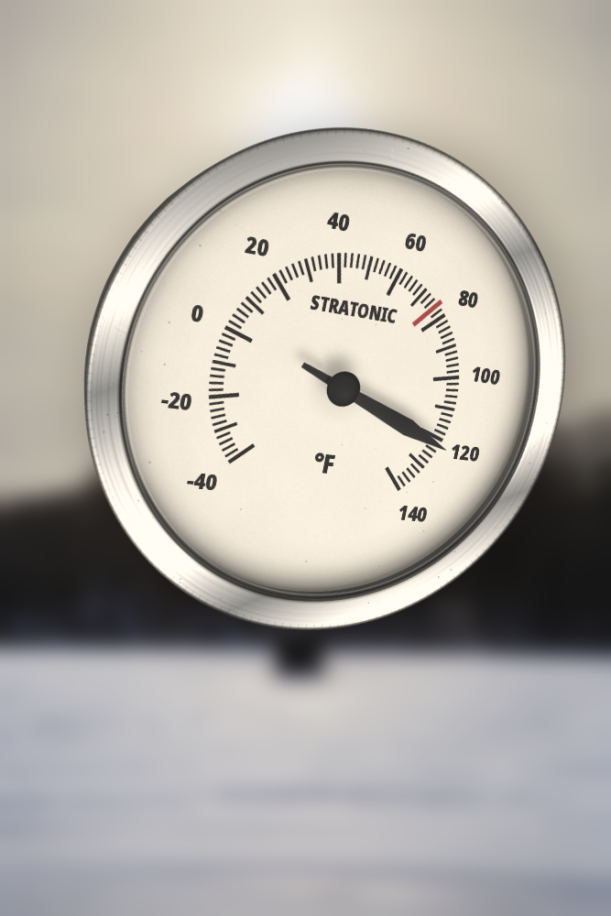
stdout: 122; °F
